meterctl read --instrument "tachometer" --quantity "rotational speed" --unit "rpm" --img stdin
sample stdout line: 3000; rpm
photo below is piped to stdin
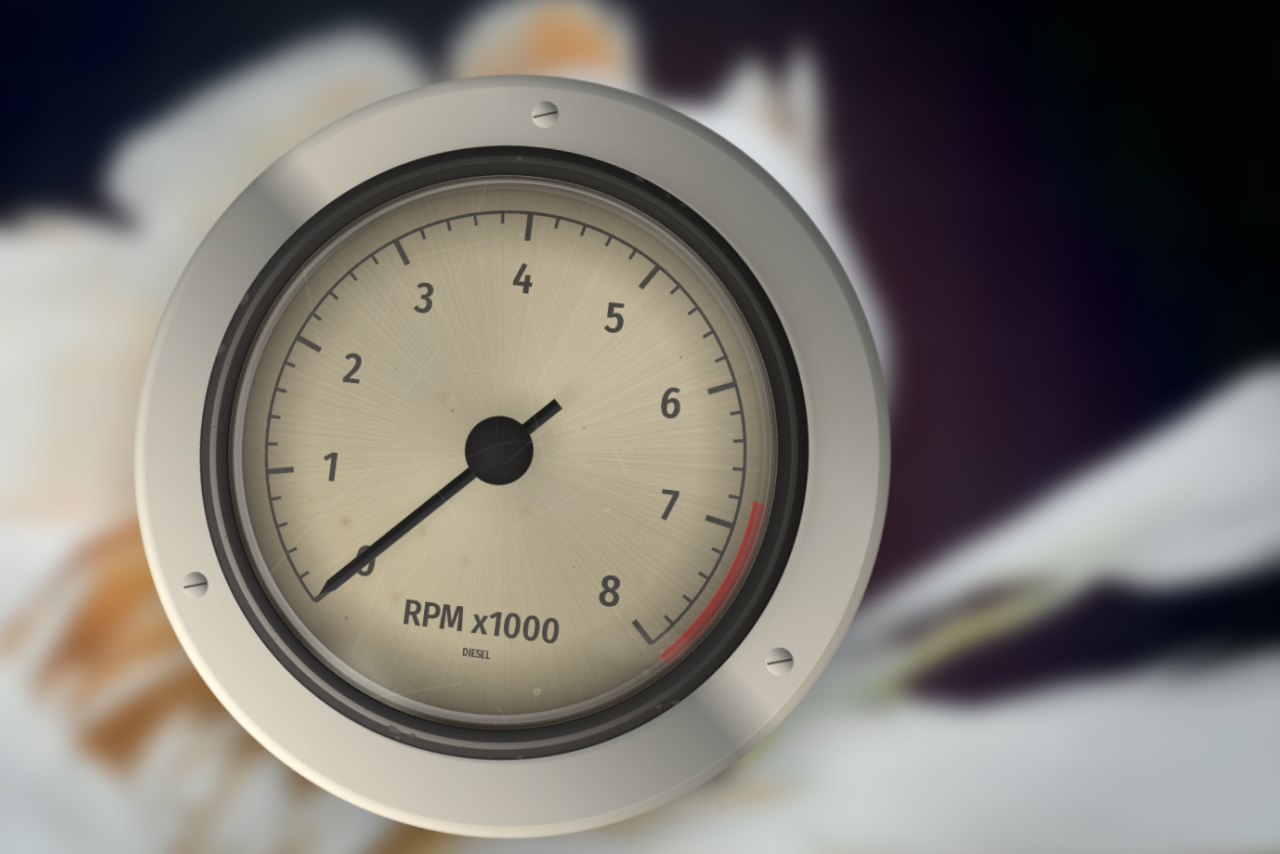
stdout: 0; rpm
